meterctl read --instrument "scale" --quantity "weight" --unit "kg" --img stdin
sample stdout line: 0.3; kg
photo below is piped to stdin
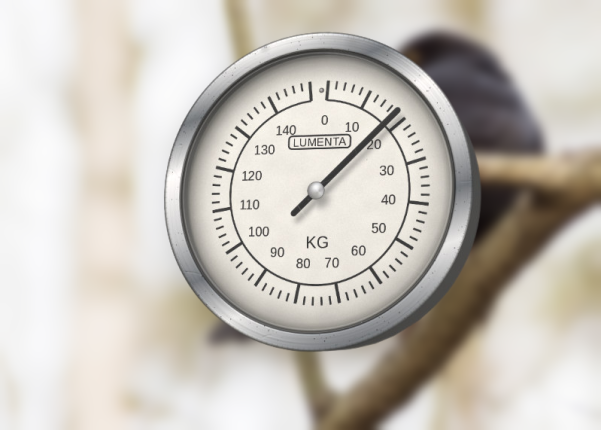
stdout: 18; kg
